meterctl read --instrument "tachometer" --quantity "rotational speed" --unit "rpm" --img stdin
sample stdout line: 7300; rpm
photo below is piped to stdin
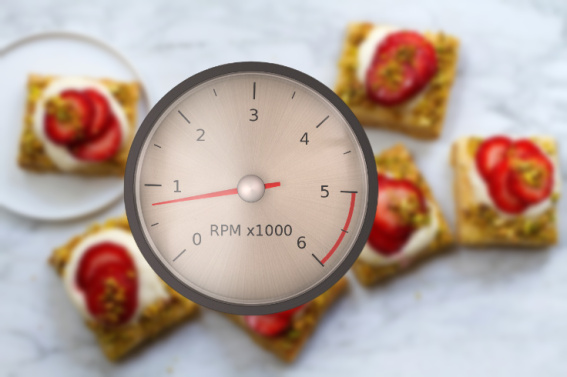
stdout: 750; rpm
